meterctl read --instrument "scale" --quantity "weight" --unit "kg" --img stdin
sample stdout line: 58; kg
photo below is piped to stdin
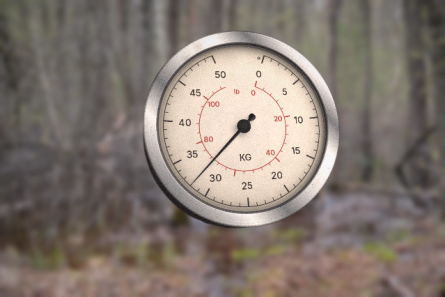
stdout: 32; kg
